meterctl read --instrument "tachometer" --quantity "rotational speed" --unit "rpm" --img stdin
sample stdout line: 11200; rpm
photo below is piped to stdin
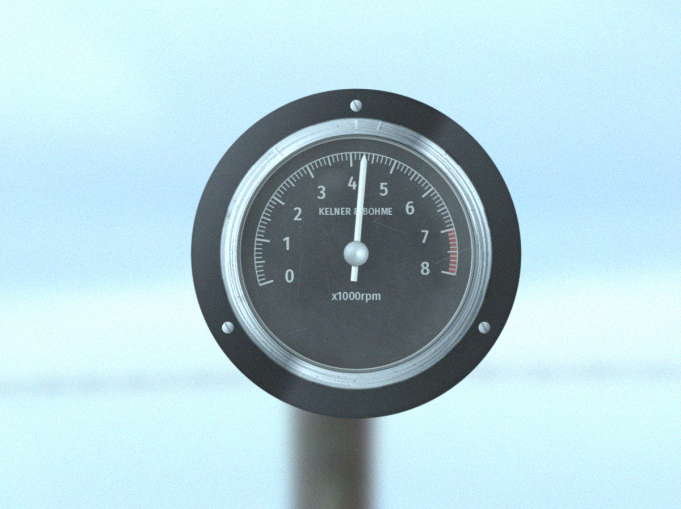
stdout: 4300; rpm
